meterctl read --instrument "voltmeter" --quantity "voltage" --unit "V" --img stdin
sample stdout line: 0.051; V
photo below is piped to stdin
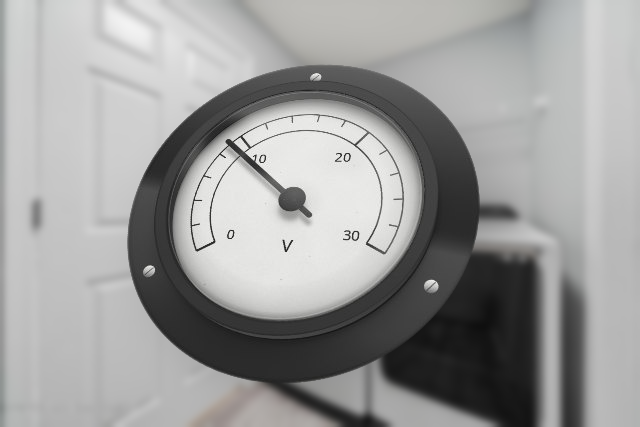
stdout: 9; V
